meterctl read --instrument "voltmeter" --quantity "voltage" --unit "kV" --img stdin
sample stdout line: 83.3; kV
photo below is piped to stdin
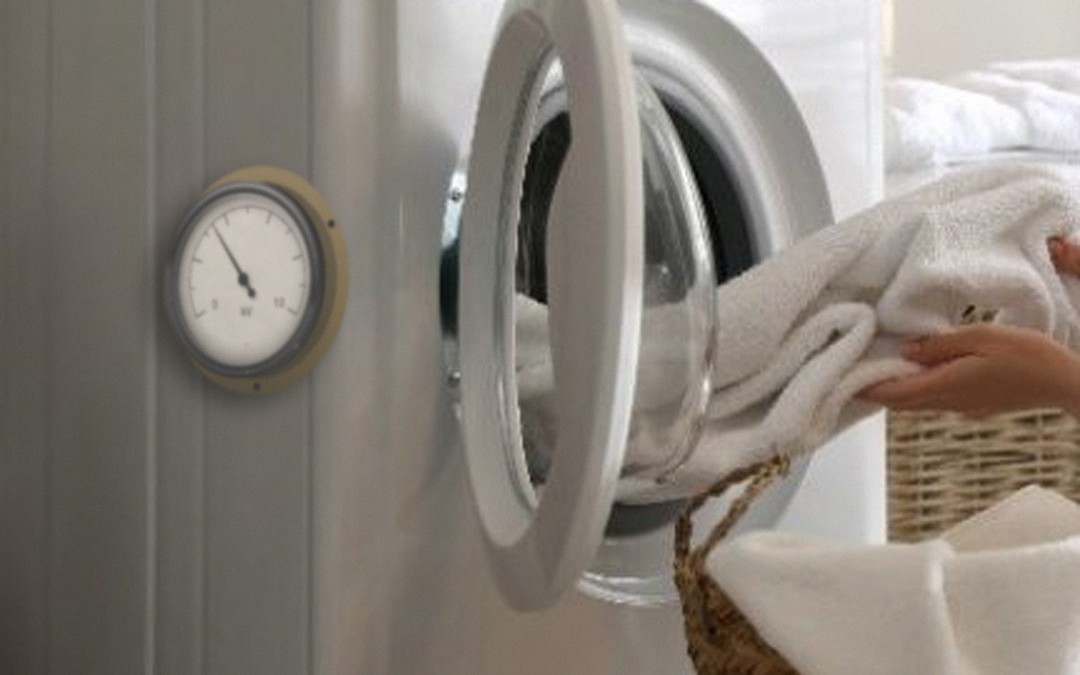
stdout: 3.5; kV
